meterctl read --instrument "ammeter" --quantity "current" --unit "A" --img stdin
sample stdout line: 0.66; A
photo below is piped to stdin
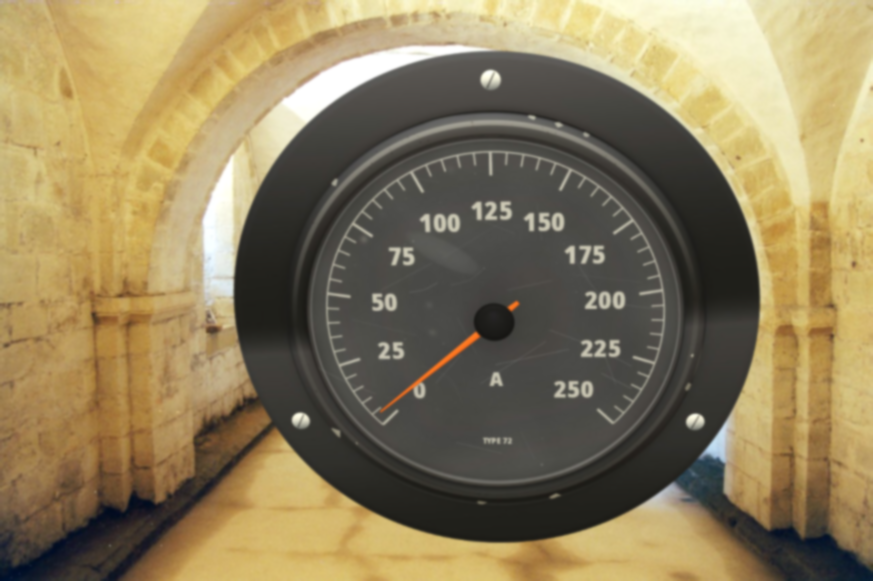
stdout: 5; A
